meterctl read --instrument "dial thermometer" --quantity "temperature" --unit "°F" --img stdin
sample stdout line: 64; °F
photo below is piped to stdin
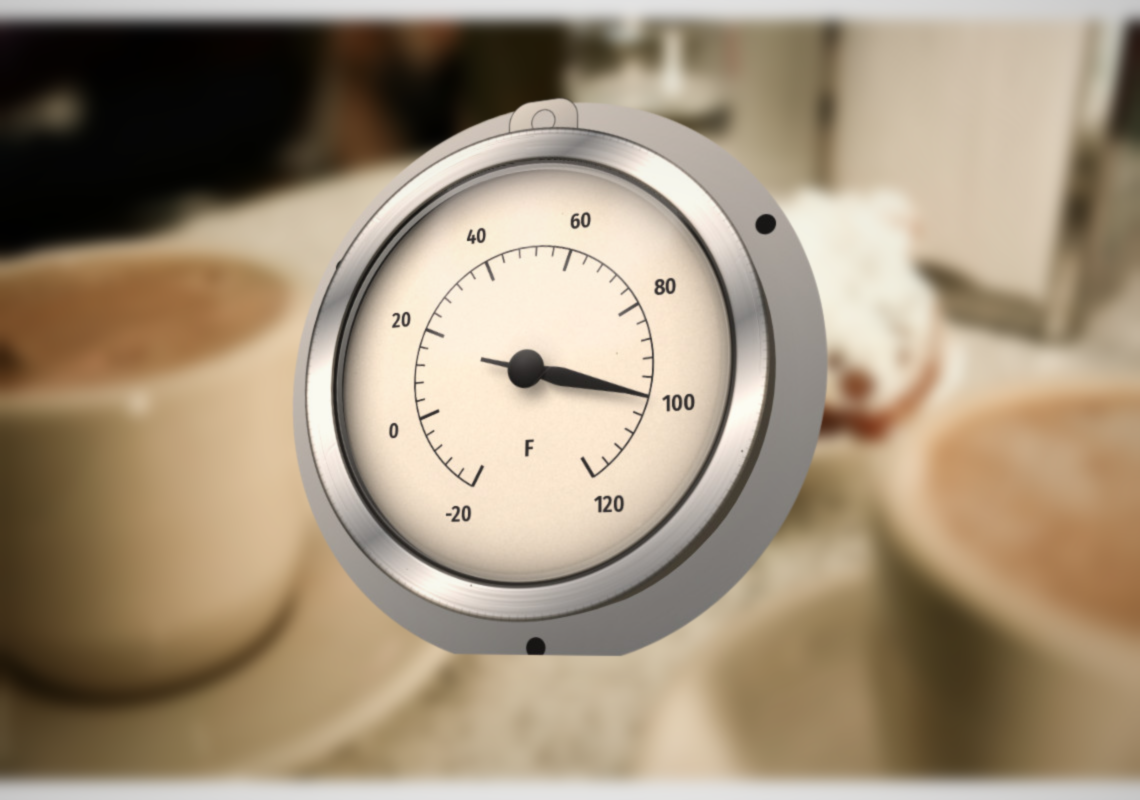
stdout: 100; °F
